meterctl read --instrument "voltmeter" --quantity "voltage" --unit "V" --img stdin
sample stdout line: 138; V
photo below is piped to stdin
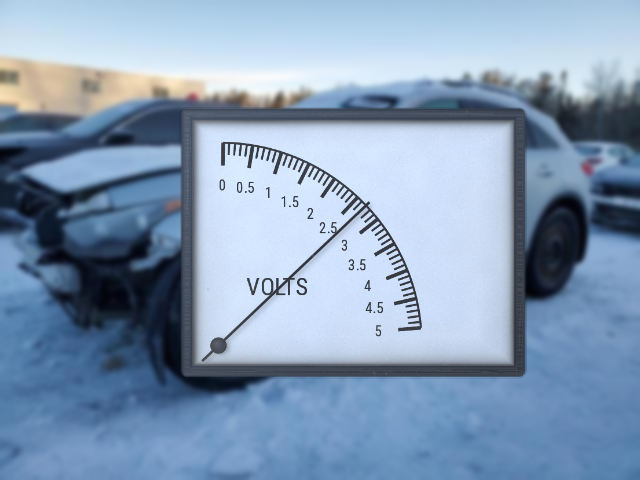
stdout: 2.7; V
